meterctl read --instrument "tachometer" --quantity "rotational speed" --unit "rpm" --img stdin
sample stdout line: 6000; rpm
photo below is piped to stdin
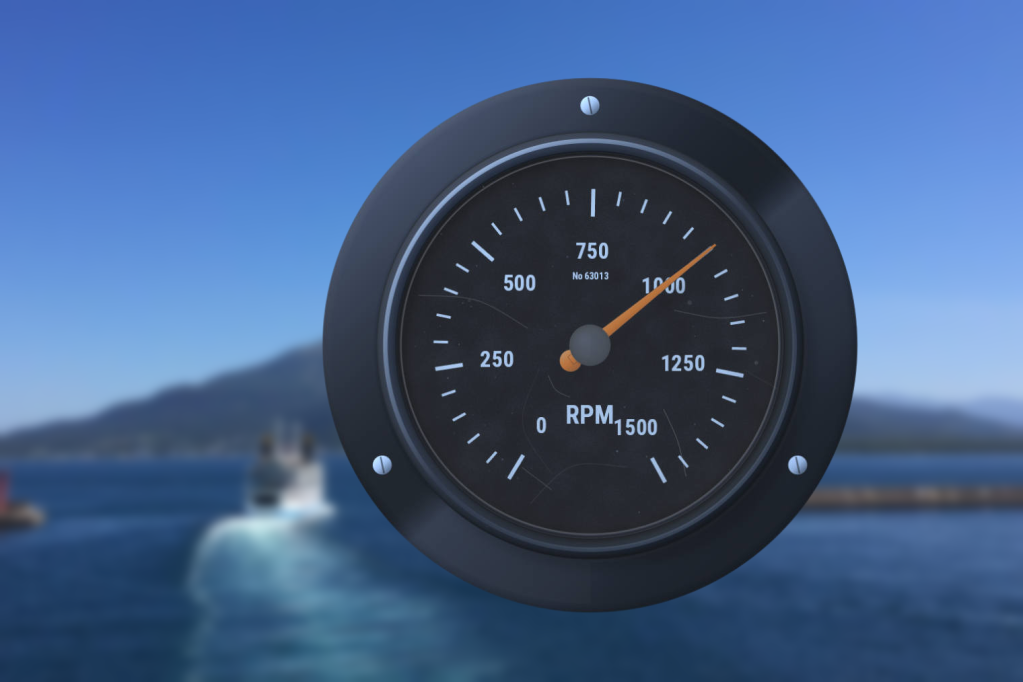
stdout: 1000; rpm
